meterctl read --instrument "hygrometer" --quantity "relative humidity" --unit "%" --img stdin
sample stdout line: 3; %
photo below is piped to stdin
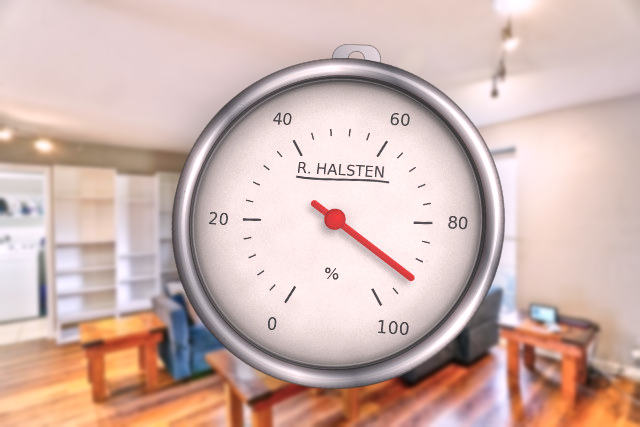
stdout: 92; %
